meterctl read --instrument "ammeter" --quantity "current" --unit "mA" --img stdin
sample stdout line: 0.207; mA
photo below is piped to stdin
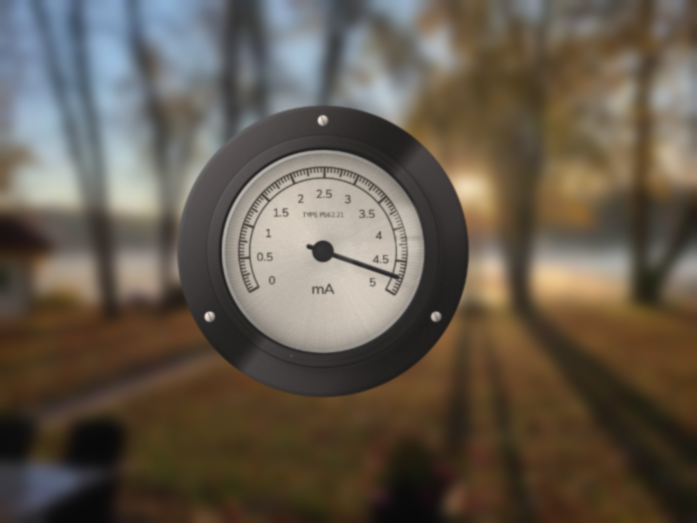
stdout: 4.75; mA
